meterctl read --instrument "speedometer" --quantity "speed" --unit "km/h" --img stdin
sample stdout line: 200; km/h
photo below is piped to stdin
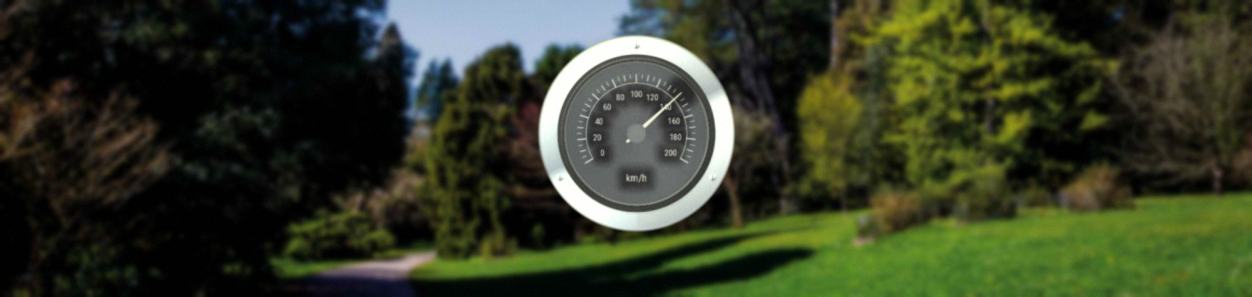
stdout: 140; km/h
